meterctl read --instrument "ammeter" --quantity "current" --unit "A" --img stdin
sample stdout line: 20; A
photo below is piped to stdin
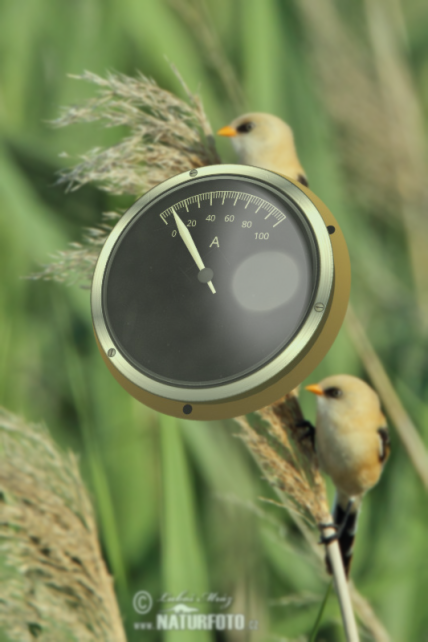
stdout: 10; A
